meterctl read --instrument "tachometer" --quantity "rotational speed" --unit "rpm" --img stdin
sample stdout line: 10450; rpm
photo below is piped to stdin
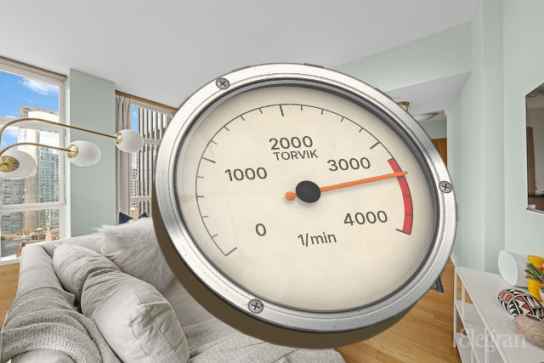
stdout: 3400; rpm
